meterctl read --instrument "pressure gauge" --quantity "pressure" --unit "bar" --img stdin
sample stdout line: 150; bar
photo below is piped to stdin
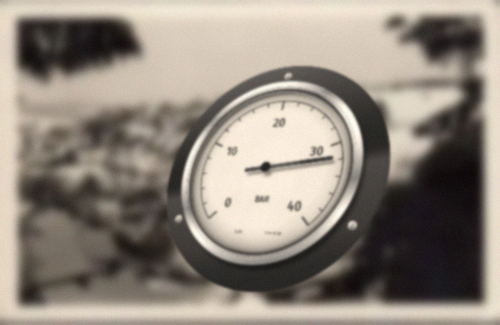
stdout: 32; bar
